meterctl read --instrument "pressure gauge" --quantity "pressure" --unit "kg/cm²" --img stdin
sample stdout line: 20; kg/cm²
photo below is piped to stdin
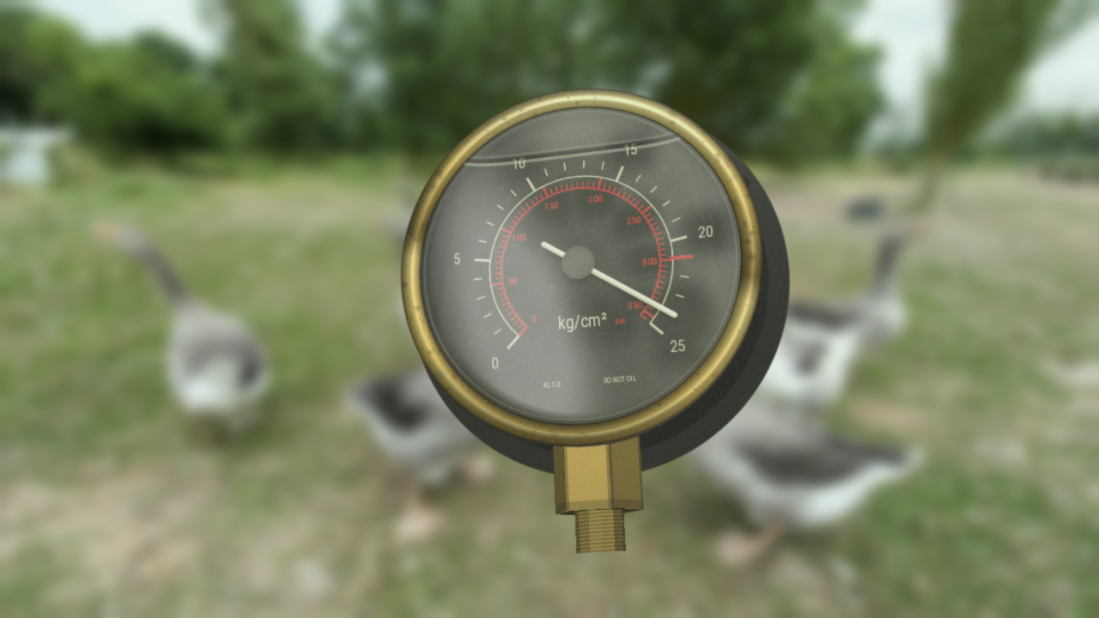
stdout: 24; kg/cm²
